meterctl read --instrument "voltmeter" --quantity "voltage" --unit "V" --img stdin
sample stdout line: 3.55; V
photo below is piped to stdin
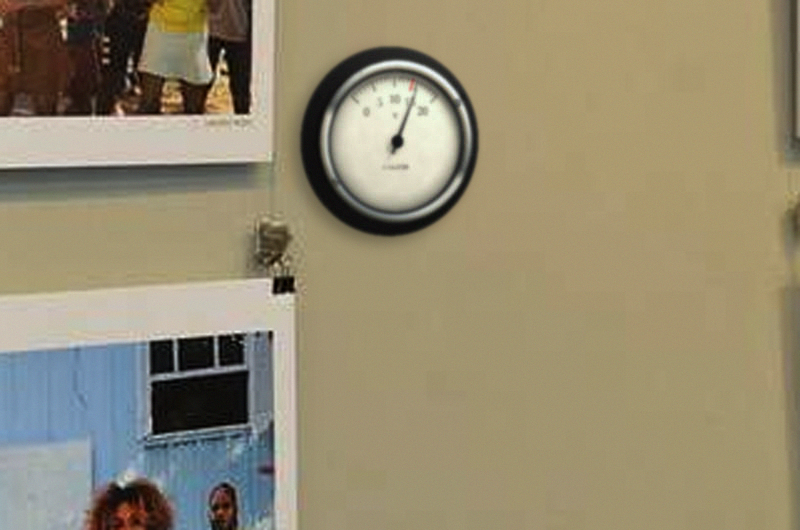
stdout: 15; V
